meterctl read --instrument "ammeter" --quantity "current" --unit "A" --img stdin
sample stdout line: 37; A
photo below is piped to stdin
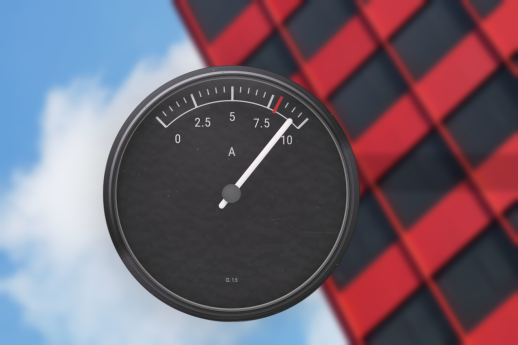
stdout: 9.25; A
